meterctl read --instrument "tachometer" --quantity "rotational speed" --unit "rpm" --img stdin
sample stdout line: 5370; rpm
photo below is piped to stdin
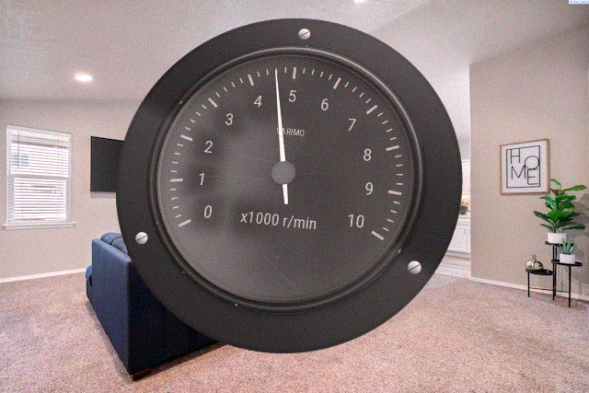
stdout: 4600; rpm
